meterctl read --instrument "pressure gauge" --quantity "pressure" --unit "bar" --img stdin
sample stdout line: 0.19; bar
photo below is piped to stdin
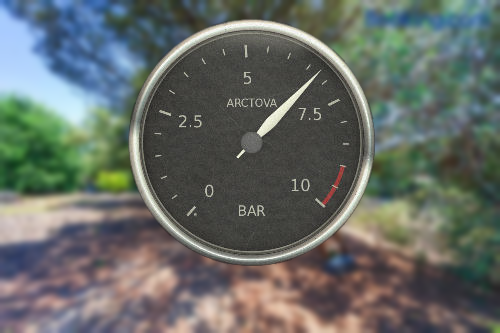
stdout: 6.75; bar
